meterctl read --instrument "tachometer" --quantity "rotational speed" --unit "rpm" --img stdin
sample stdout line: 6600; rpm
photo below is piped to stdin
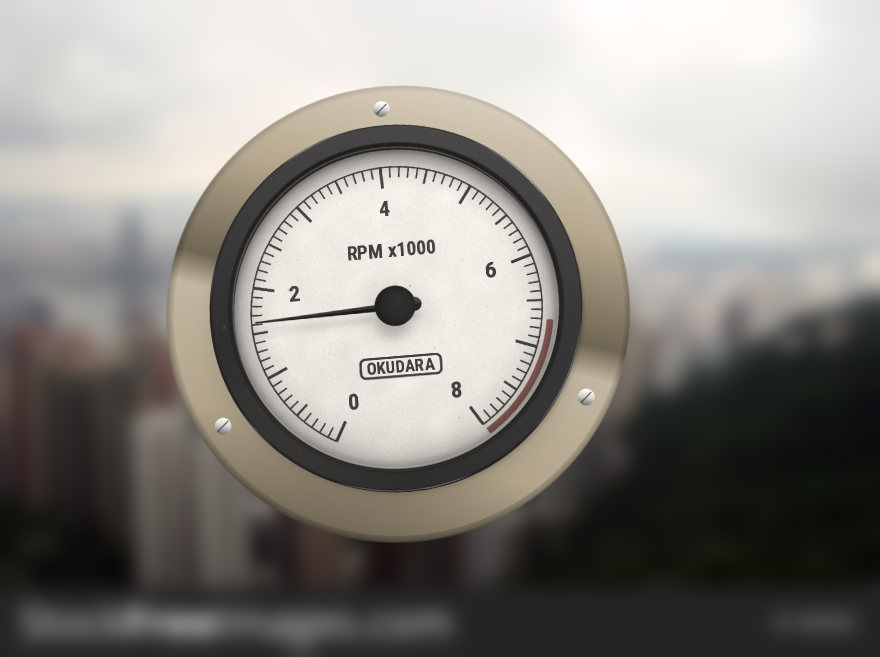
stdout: 1600; rpm
